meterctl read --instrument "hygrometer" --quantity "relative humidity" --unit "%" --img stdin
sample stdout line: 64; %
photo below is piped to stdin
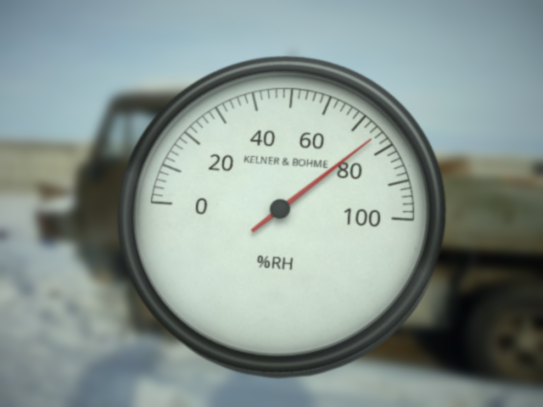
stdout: 76; %
